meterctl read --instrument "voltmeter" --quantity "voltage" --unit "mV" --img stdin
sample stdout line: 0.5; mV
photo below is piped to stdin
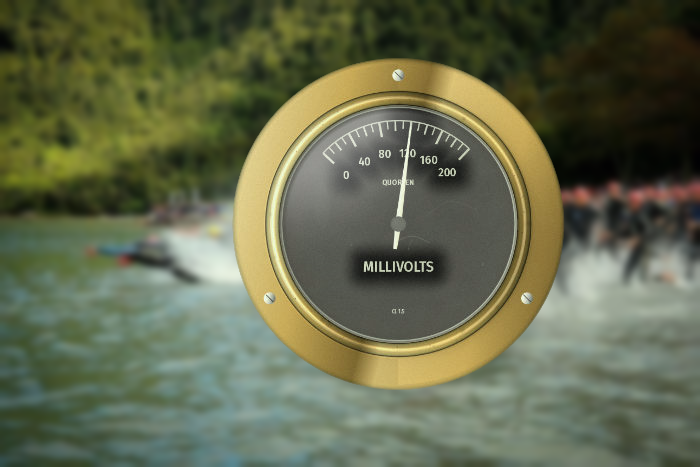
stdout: 120; mV
